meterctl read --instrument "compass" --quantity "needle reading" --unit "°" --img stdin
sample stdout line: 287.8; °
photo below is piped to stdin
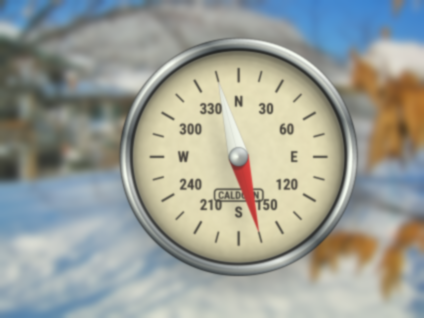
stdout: 165; °
